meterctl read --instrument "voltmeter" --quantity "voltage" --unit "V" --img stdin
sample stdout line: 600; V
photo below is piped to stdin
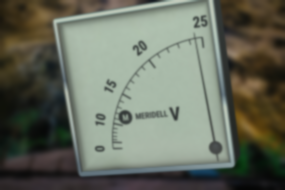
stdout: 24.5; V
